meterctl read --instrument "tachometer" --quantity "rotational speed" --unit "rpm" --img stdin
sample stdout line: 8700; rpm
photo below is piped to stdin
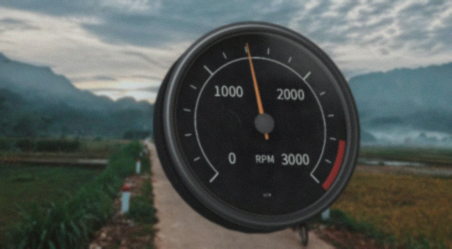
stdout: 1400; rpm
